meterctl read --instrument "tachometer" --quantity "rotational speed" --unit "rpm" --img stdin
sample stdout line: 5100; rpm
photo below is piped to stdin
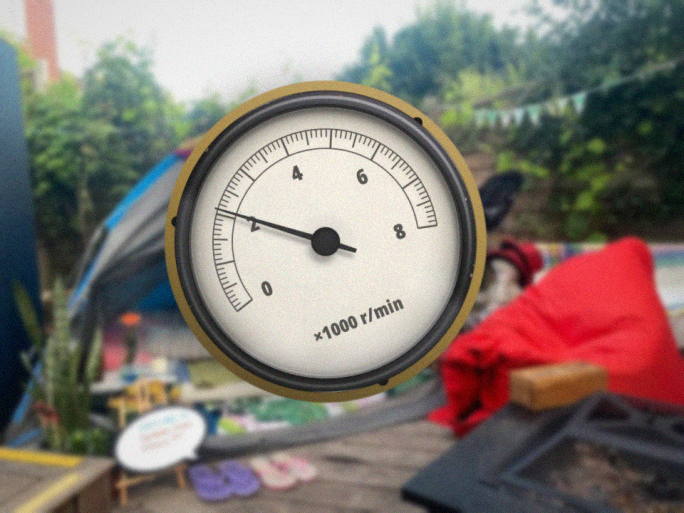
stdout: 2100; rpm
